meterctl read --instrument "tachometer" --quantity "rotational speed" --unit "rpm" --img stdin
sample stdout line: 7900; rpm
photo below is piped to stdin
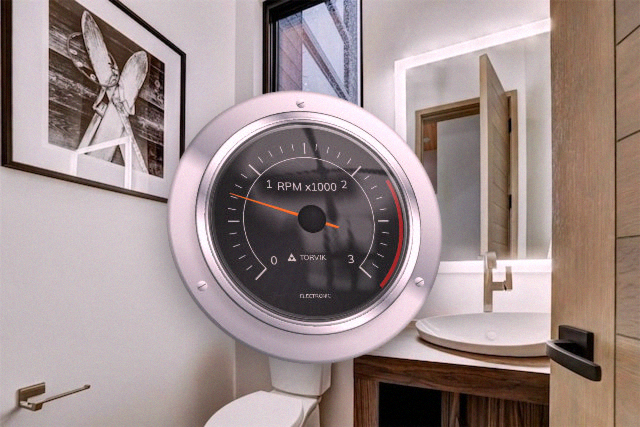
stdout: 700; rpm
